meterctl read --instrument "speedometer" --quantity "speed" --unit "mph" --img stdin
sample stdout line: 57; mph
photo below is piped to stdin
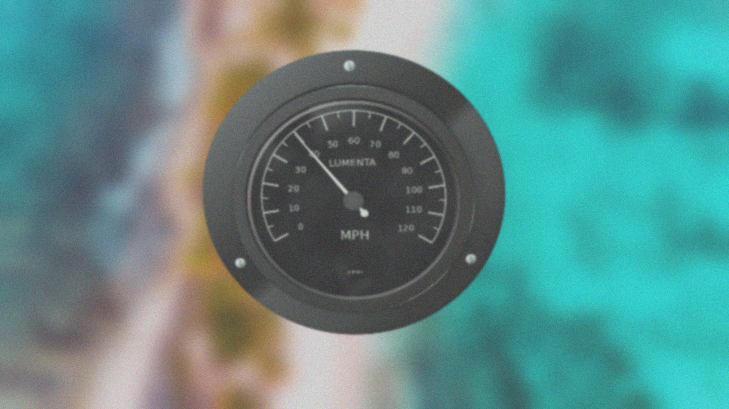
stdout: 40; mph
